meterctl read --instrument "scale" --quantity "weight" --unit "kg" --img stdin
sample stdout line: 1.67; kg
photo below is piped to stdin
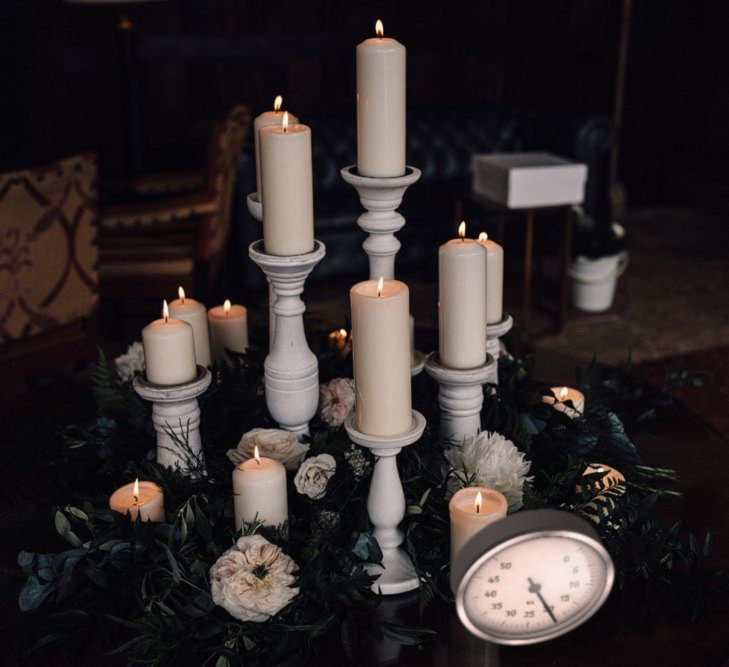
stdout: 20; kg
